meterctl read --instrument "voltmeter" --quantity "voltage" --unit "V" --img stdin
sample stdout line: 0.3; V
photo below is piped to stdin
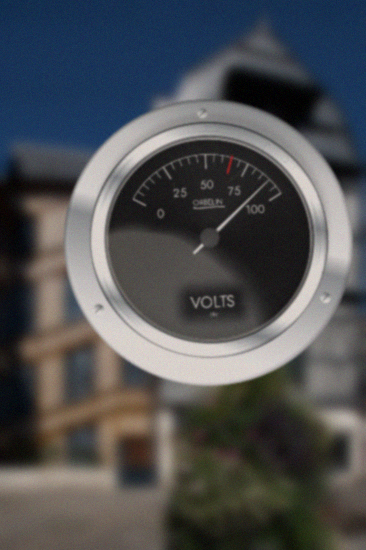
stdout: 90; V
